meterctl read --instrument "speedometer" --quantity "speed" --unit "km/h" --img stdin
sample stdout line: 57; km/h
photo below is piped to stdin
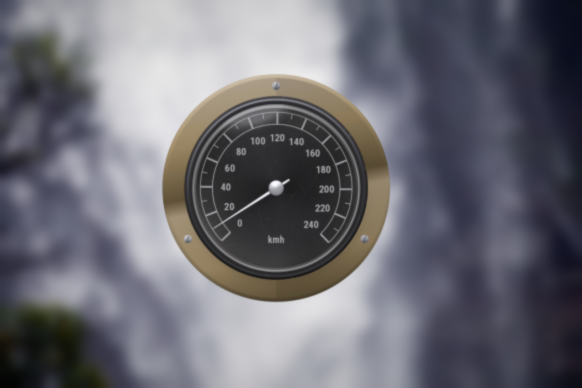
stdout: 10; km/h
